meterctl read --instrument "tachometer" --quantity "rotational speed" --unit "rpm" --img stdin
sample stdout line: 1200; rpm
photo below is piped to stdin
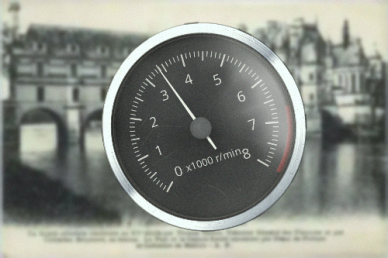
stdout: 3400; rpm
